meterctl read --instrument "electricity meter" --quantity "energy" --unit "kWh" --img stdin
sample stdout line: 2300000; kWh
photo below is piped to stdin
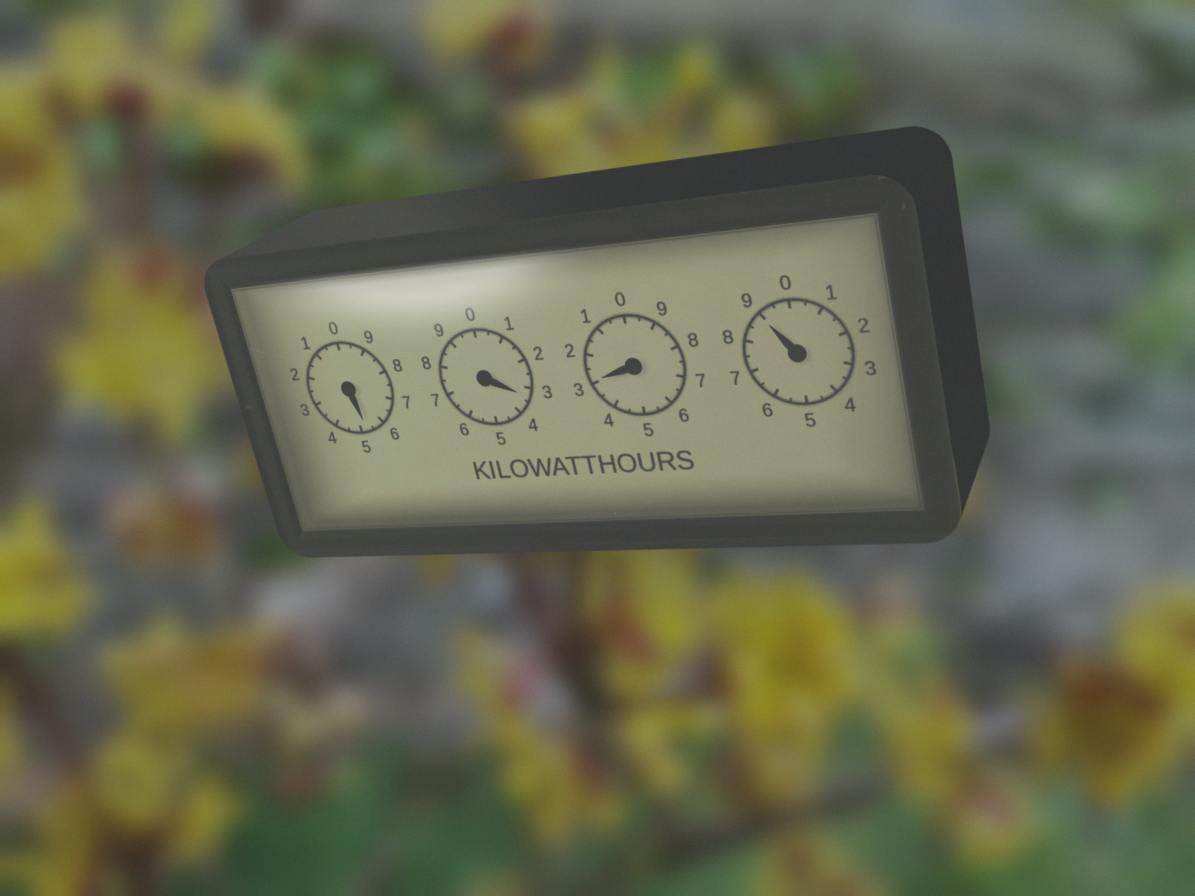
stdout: 5329; kWh
